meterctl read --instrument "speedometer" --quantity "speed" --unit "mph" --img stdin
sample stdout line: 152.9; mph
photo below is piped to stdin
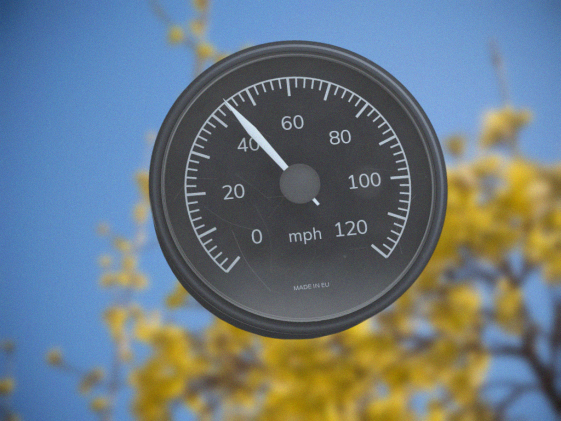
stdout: 44; mph
